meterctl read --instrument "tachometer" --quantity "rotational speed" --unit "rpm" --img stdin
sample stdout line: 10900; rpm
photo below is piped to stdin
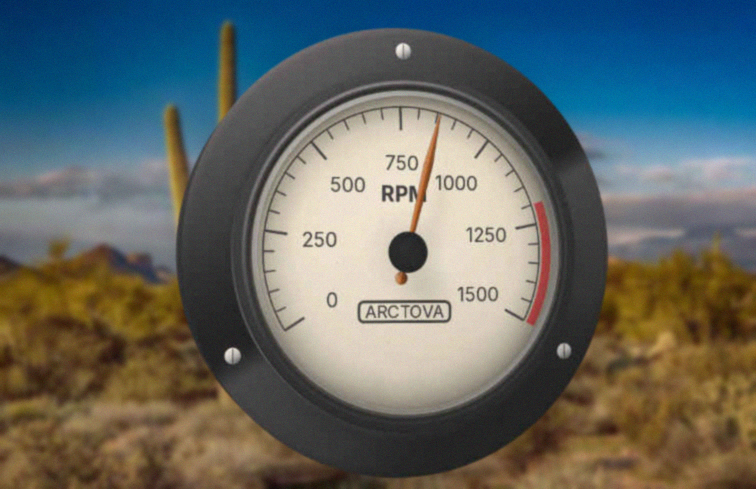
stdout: 850; rpm
